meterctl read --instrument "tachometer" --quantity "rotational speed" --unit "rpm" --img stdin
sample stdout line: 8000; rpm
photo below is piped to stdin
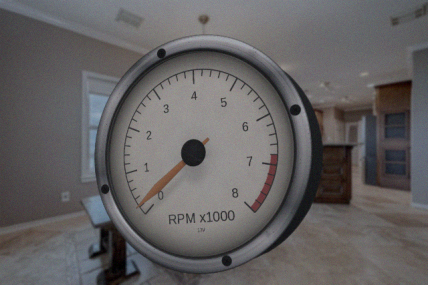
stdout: 200; rpm
